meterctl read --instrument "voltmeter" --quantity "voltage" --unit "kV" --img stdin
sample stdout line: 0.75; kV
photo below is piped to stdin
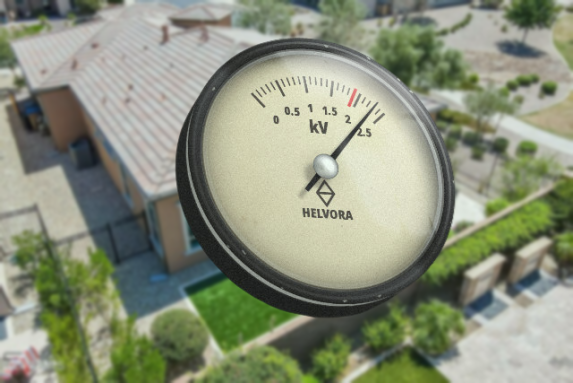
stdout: 2.3; kV
